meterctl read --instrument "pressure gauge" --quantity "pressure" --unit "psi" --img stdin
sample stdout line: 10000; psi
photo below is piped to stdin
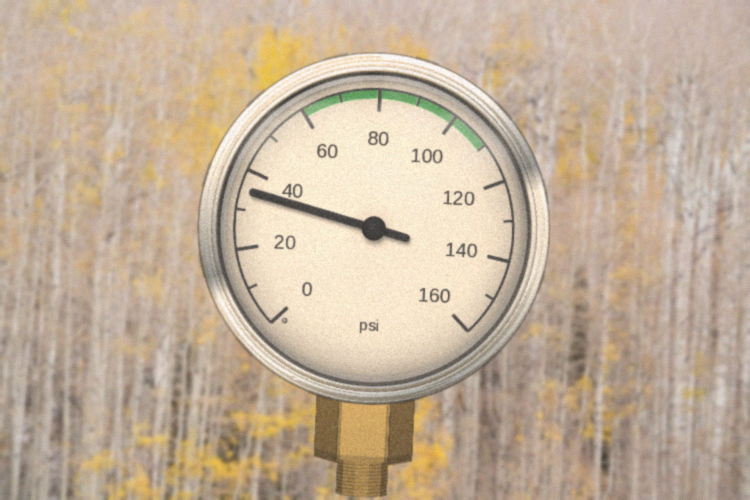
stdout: 35; psi
